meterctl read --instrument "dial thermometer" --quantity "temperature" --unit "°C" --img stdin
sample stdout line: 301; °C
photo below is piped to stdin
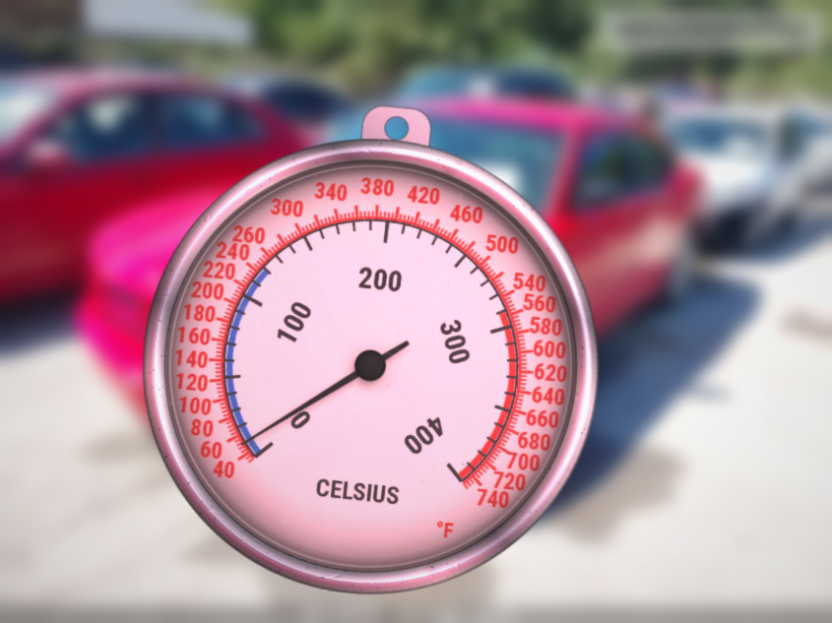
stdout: 10; °C
